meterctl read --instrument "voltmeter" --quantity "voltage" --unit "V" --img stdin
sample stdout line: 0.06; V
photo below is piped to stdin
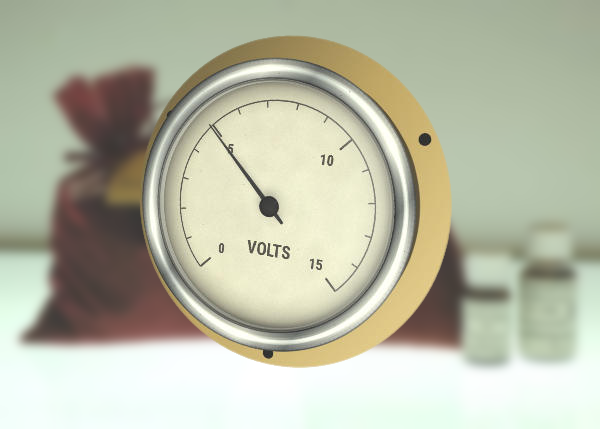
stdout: 5; V
